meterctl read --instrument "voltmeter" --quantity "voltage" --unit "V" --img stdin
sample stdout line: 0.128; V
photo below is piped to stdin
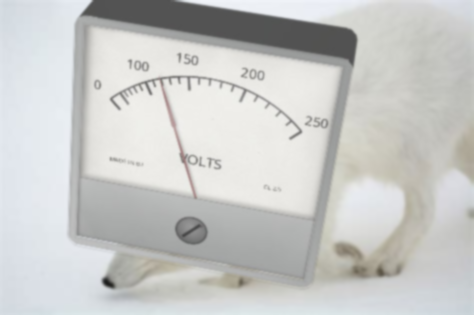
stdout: 120; V
